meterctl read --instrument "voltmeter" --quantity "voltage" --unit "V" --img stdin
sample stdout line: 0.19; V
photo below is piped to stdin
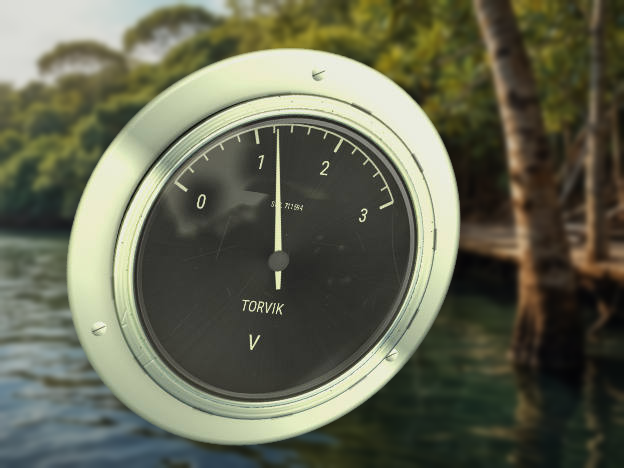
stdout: 1.2; V
